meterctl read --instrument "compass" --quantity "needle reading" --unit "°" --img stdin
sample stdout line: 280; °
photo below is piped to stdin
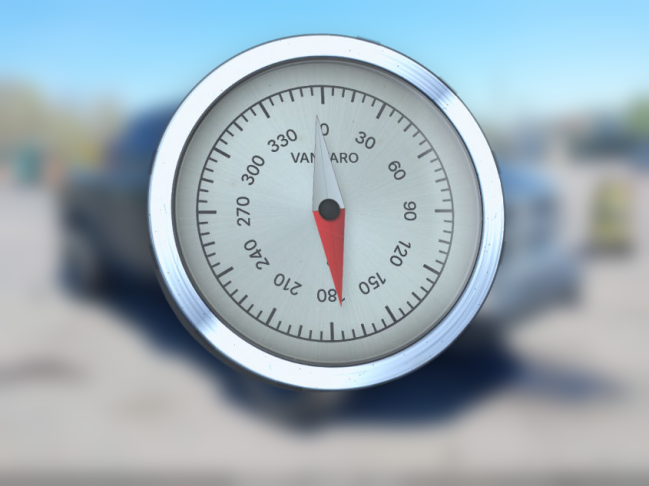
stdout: 175; °
